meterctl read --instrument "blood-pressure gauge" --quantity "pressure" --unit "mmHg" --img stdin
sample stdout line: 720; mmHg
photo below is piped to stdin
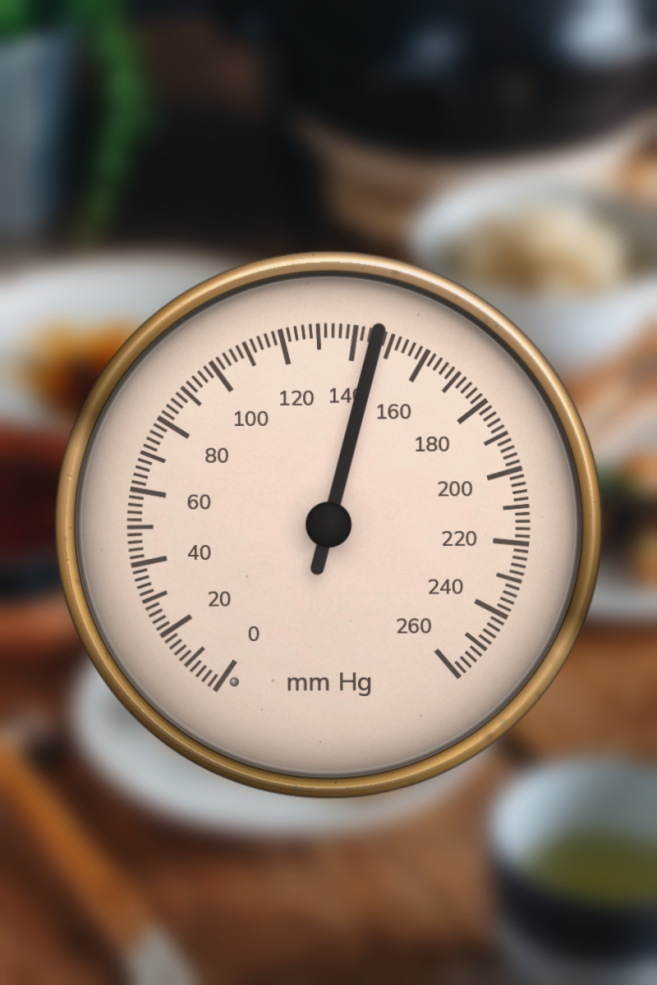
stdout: 146; mmHg
